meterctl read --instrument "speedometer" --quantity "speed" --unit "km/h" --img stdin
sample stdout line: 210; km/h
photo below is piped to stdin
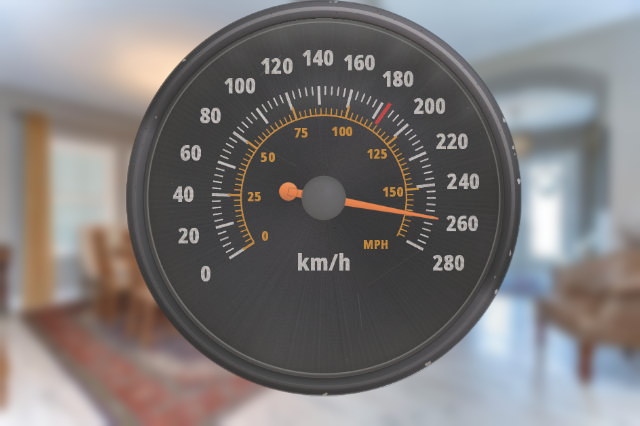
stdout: 260; km/h
